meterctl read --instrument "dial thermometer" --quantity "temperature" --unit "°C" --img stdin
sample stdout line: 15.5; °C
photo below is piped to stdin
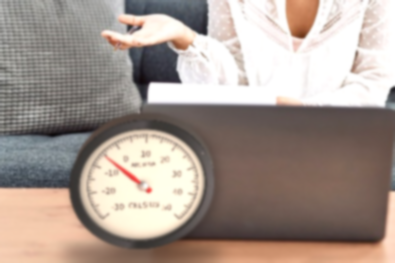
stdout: -5; °C
